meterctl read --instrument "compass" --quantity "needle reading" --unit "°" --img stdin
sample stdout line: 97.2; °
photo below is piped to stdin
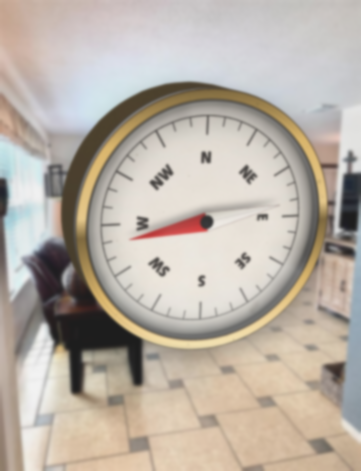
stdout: 260; °
